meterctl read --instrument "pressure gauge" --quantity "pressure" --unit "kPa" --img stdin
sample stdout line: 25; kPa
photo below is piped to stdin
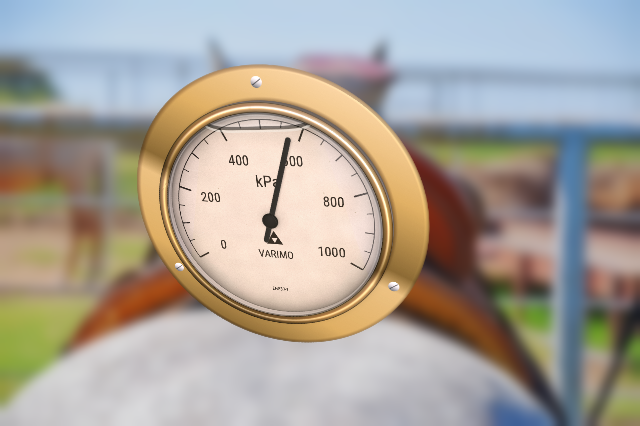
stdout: 575; kPa
